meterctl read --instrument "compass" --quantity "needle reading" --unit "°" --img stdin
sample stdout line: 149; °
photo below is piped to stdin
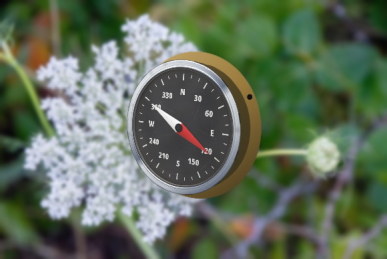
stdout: 120; °
